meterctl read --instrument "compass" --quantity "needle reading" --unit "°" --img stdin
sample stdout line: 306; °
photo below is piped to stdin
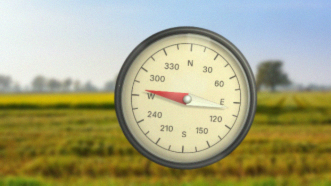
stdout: 277.5; °
